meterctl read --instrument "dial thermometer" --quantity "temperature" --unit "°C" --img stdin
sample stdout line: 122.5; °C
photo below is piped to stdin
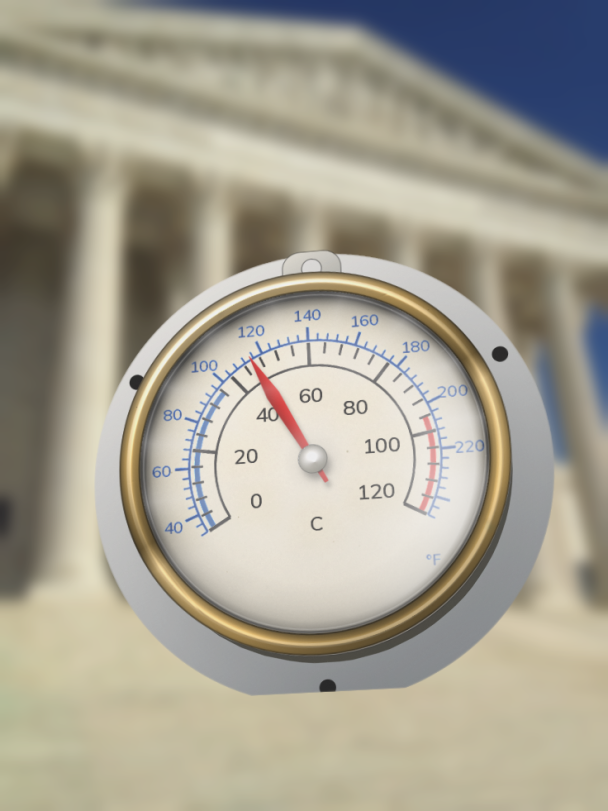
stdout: 46; °C
